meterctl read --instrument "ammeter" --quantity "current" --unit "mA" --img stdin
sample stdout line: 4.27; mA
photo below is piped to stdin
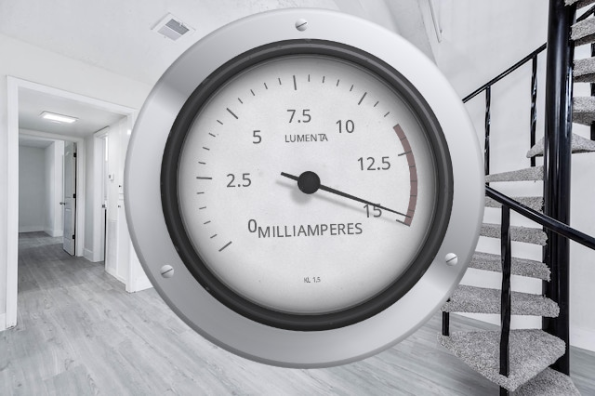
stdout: 14.75; mA
